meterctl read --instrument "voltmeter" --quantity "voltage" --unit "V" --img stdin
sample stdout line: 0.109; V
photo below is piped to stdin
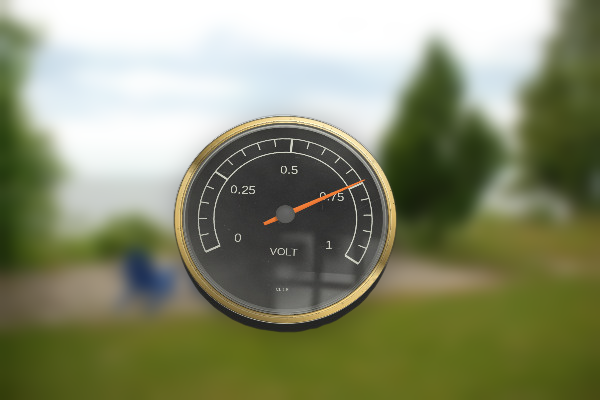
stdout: 0.75; V
